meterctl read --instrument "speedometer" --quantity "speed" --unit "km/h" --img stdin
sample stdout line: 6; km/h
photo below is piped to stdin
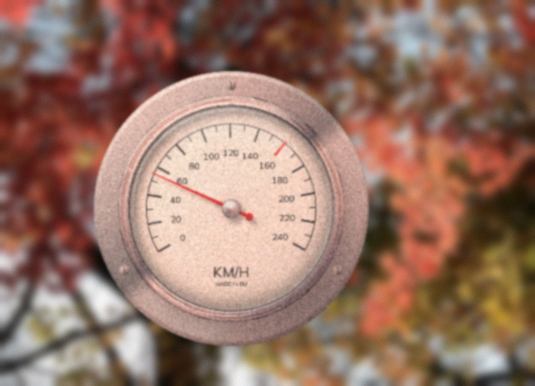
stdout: 55; km/h
